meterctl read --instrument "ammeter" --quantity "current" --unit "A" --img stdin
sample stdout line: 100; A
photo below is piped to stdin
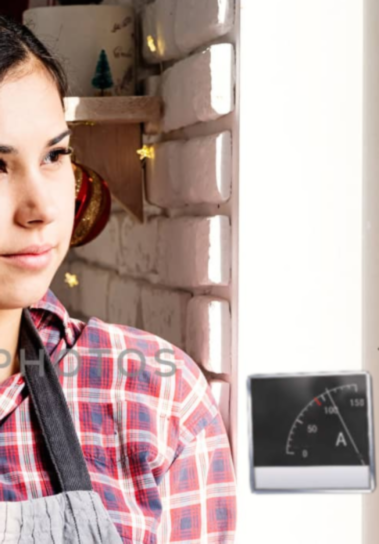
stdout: 110; A
